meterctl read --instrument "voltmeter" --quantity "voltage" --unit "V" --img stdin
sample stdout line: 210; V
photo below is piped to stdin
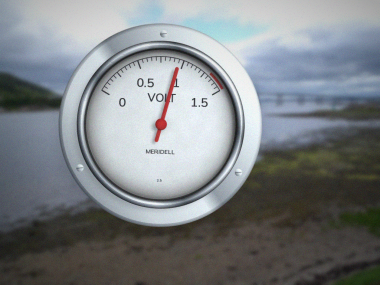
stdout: 0.95; V
